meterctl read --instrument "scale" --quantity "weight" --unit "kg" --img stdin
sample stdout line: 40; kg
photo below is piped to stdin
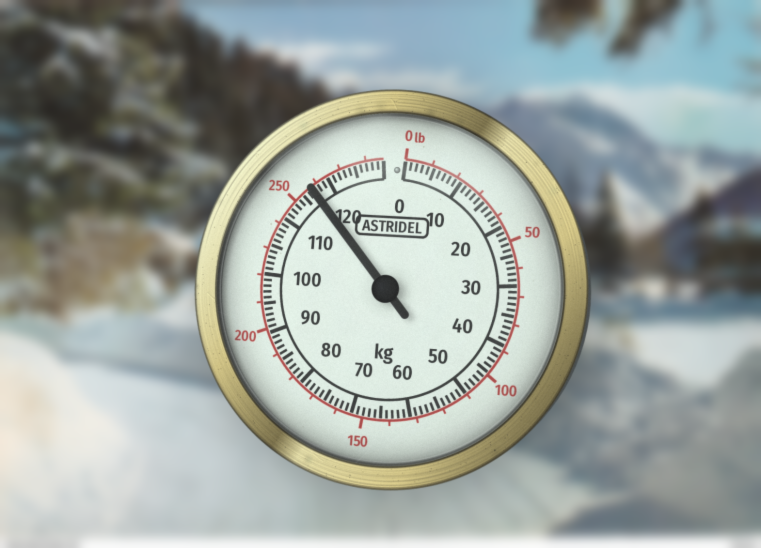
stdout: 117; kg
